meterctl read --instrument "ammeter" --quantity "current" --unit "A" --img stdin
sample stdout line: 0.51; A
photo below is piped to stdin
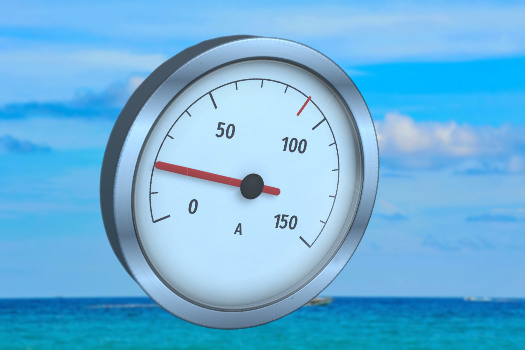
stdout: 20; A
